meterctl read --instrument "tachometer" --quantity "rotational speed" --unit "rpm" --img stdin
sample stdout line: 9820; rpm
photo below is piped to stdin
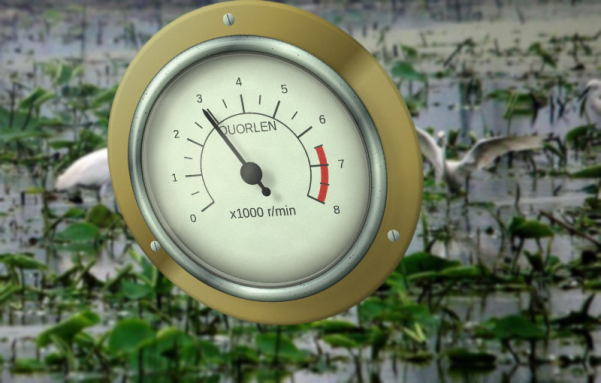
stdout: 3000; rpm
